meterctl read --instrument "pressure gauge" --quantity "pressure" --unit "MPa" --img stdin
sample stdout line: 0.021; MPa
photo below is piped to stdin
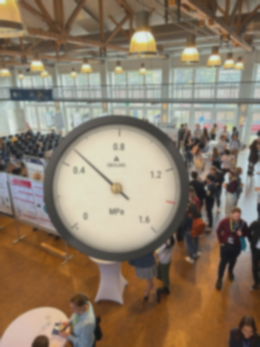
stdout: 0.5; MPa
